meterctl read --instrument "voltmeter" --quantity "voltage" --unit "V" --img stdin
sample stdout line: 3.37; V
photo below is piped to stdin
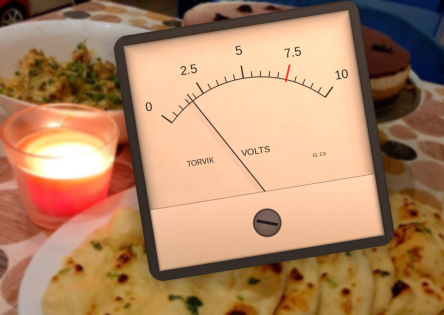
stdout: 1.75; V
